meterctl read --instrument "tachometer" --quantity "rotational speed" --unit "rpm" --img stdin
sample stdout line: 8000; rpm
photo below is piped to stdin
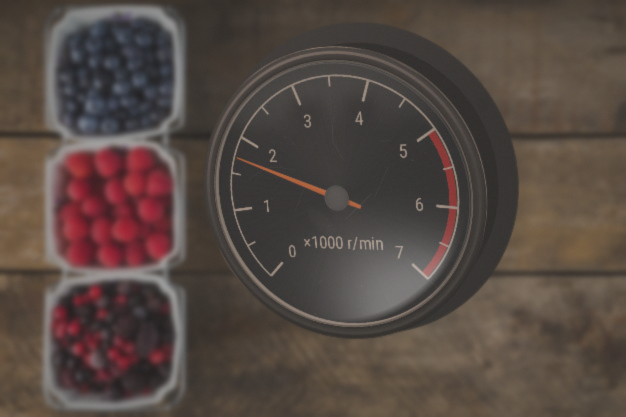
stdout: 1750; rpm
